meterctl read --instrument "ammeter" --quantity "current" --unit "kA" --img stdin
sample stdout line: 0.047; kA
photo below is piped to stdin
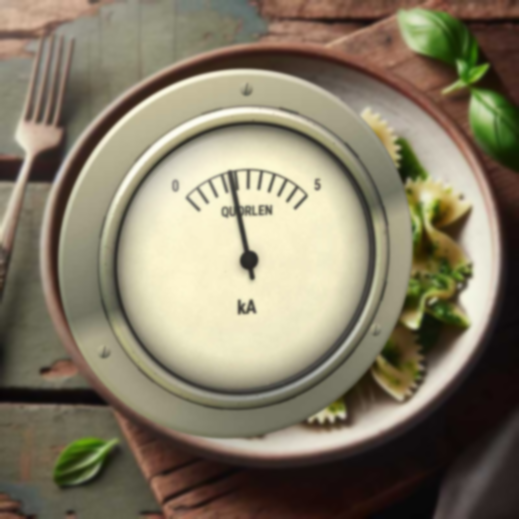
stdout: 1.75; kA
